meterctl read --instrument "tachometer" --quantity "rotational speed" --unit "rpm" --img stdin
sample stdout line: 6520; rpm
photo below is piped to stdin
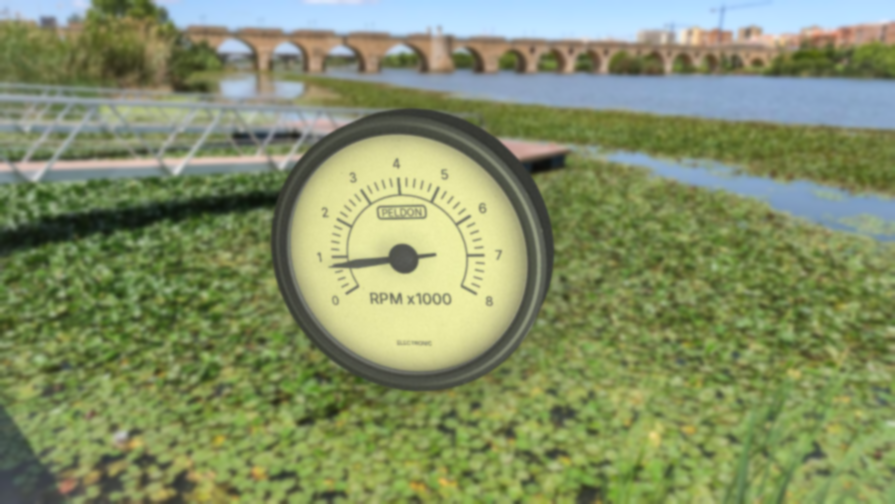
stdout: 800; rpm
